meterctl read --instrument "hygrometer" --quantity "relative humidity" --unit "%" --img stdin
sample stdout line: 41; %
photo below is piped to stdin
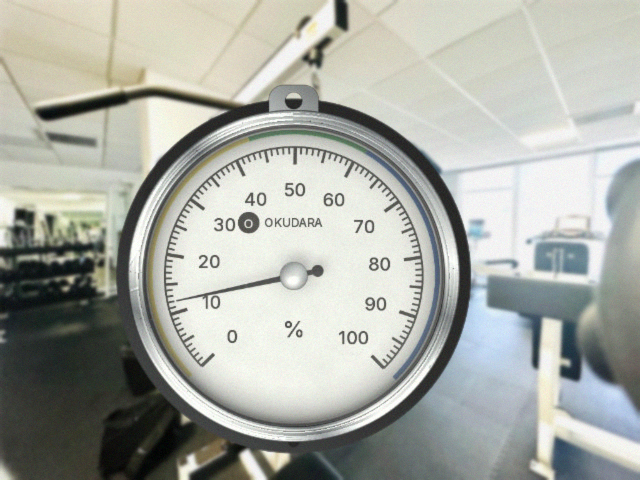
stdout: 12; %
